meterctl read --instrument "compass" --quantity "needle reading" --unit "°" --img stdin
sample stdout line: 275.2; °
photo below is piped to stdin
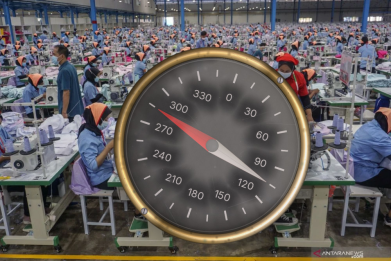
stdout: 285; °
